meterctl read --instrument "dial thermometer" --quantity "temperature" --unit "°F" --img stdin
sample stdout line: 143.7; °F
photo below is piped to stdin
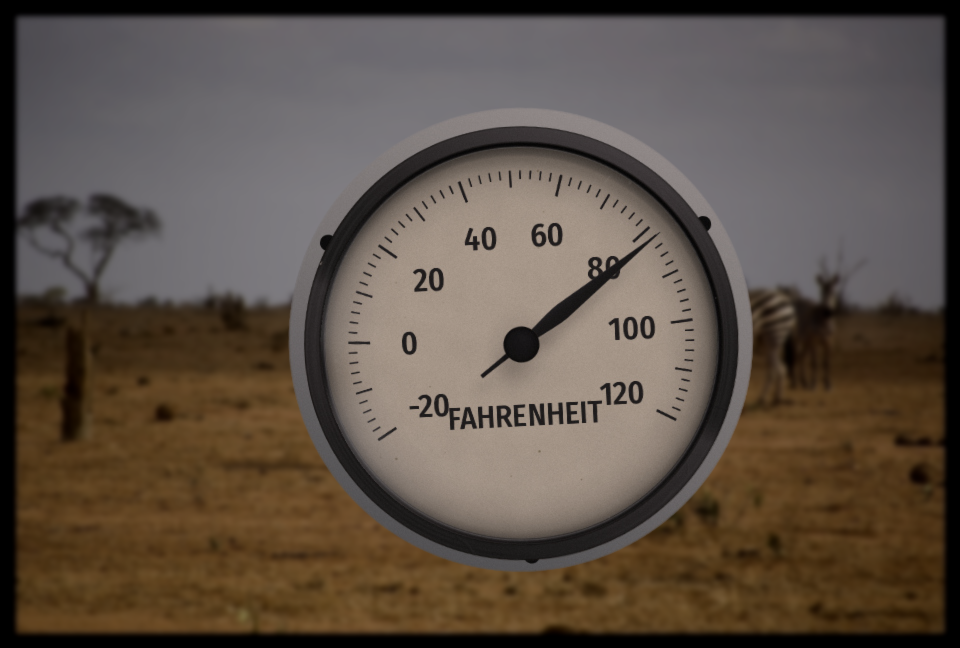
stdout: 82; °F
